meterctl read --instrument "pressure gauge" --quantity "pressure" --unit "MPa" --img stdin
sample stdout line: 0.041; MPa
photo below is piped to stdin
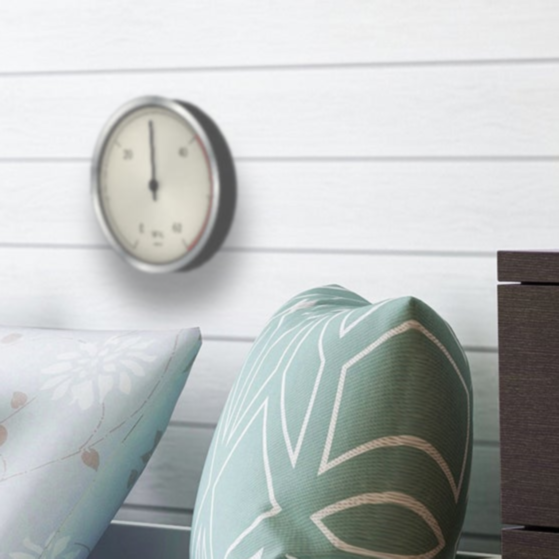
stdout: 30; MPa
